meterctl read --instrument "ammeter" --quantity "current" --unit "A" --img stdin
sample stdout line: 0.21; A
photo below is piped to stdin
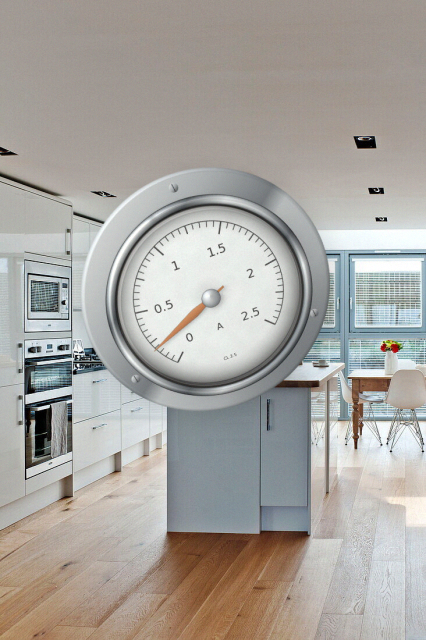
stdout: 0.2; A
